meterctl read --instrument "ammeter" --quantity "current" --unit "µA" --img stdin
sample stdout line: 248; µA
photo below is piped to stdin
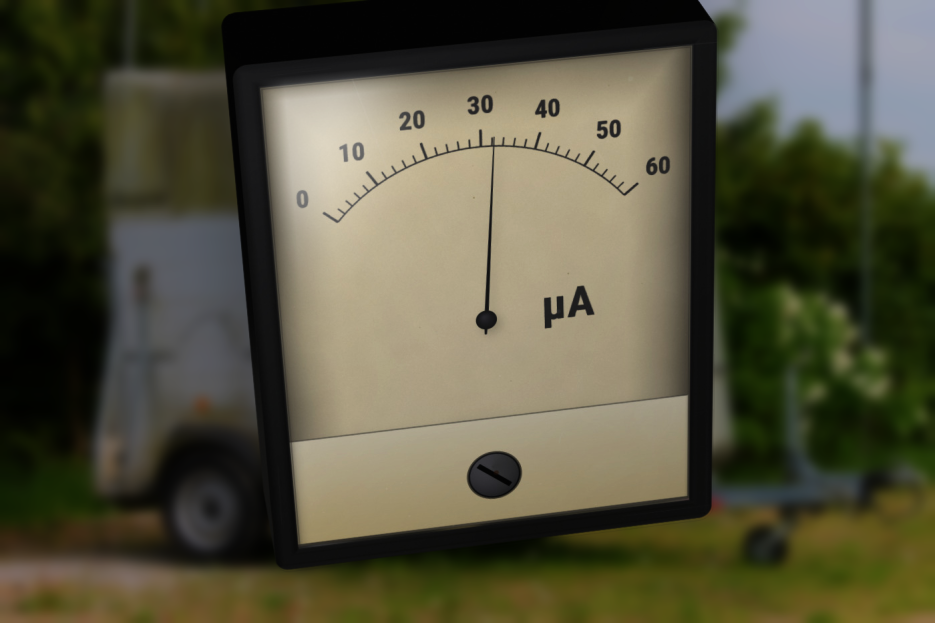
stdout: 32; µA
